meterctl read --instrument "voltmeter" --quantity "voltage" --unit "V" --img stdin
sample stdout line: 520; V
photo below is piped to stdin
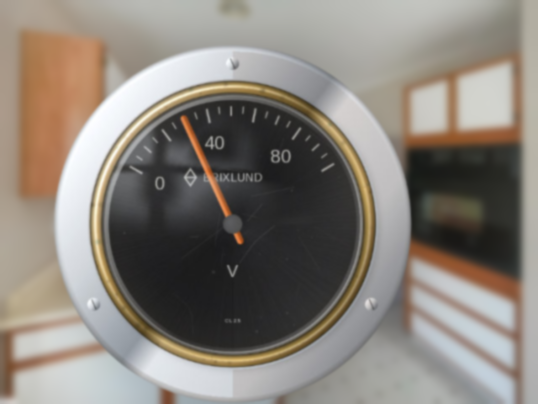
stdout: 30; V
